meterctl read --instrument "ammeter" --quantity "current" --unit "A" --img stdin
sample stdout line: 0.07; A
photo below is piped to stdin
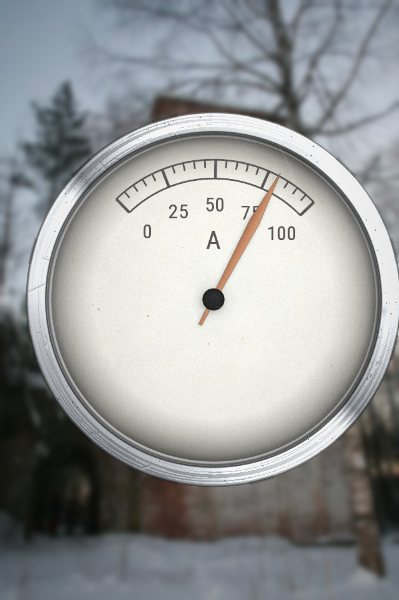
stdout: 80; A
